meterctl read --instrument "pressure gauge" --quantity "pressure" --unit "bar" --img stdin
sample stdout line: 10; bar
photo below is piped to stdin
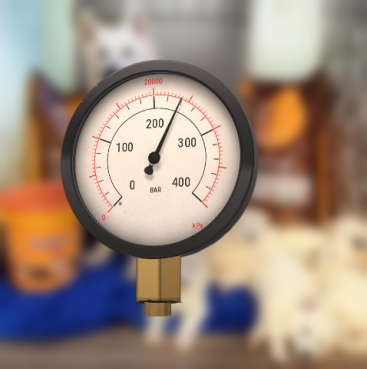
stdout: 240; bar
